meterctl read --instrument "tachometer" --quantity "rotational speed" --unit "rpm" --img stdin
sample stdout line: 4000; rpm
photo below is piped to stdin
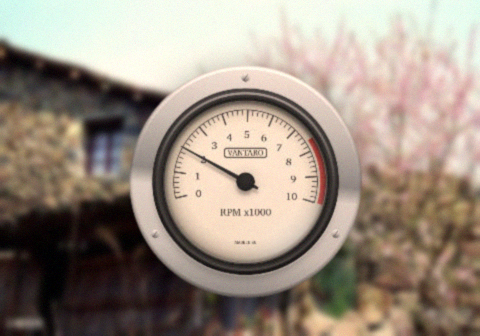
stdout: 2000; rpm
